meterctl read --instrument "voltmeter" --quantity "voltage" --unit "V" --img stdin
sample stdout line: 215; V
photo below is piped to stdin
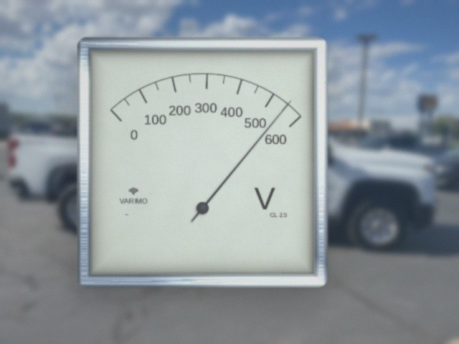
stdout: 550; V
